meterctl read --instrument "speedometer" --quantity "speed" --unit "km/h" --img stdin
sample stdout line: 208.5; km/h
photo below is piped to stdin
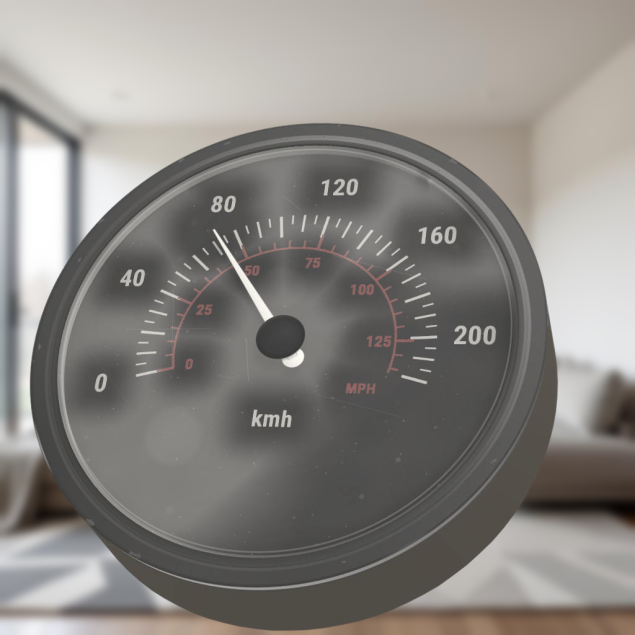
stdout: 72.5; km/h
